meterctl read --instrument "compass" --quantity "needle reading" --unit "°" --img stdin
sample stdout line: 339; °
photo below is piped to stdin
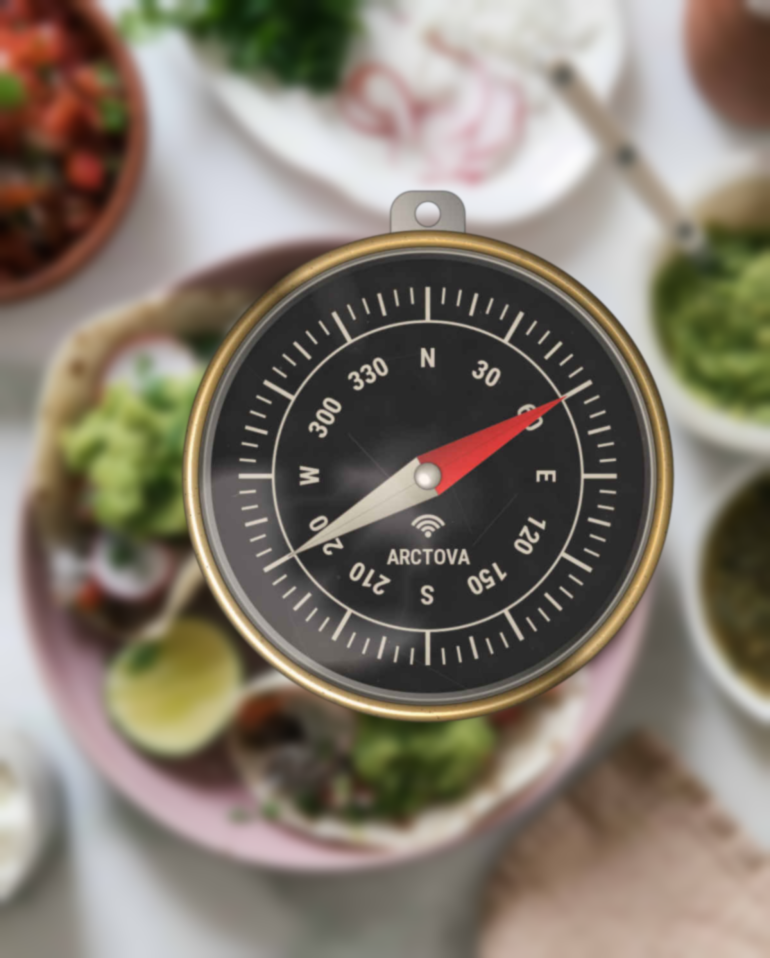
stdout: 60; °
